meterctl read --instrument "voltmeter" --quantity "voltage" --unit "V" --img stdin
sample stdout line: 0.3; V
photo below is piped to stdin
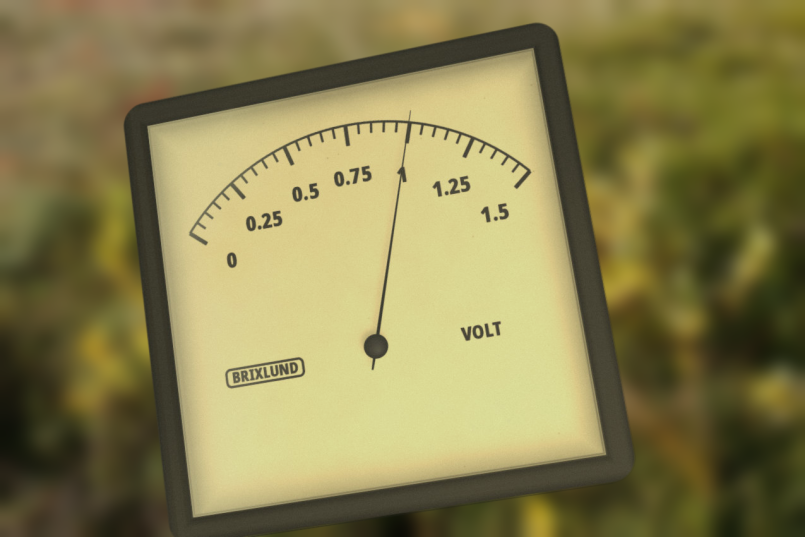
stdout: 1; V
